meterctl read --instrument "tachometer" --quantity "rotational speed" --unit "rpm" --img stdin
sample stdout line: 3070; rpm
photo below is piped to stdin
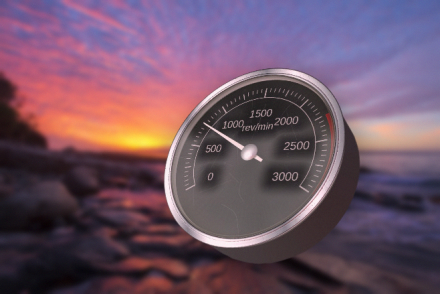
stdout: 750; rpm
